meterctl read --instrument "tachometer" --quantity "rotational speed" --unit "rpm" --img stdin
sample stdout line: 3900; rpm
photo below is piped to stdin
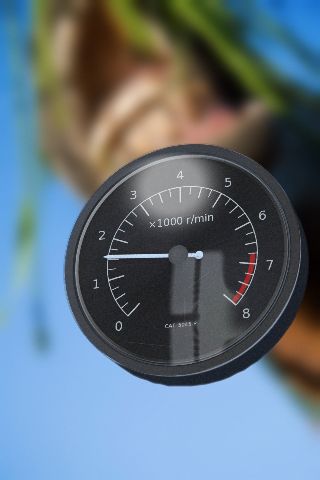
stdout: 1500; rpm
